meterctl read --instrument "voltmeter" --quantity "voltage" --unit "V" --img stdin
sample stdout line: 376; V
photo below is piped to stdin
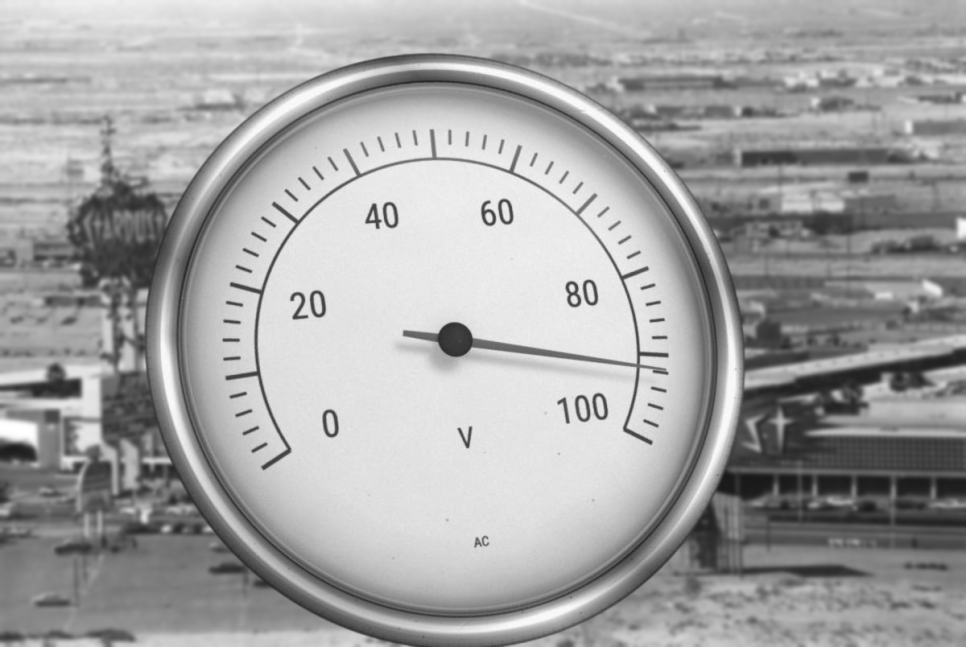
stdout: 92; V
